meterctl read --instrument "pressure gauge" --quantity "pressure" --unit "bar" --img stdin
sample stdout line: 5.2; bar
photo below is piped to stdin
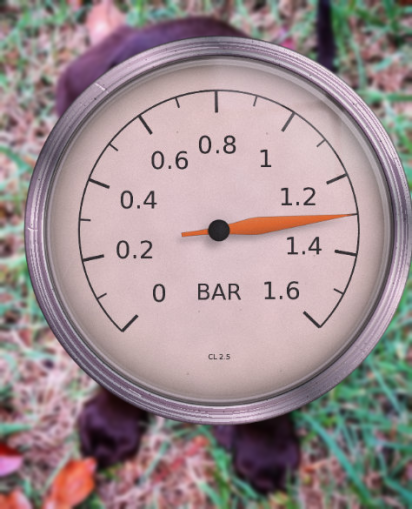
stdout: 1.3; bar
